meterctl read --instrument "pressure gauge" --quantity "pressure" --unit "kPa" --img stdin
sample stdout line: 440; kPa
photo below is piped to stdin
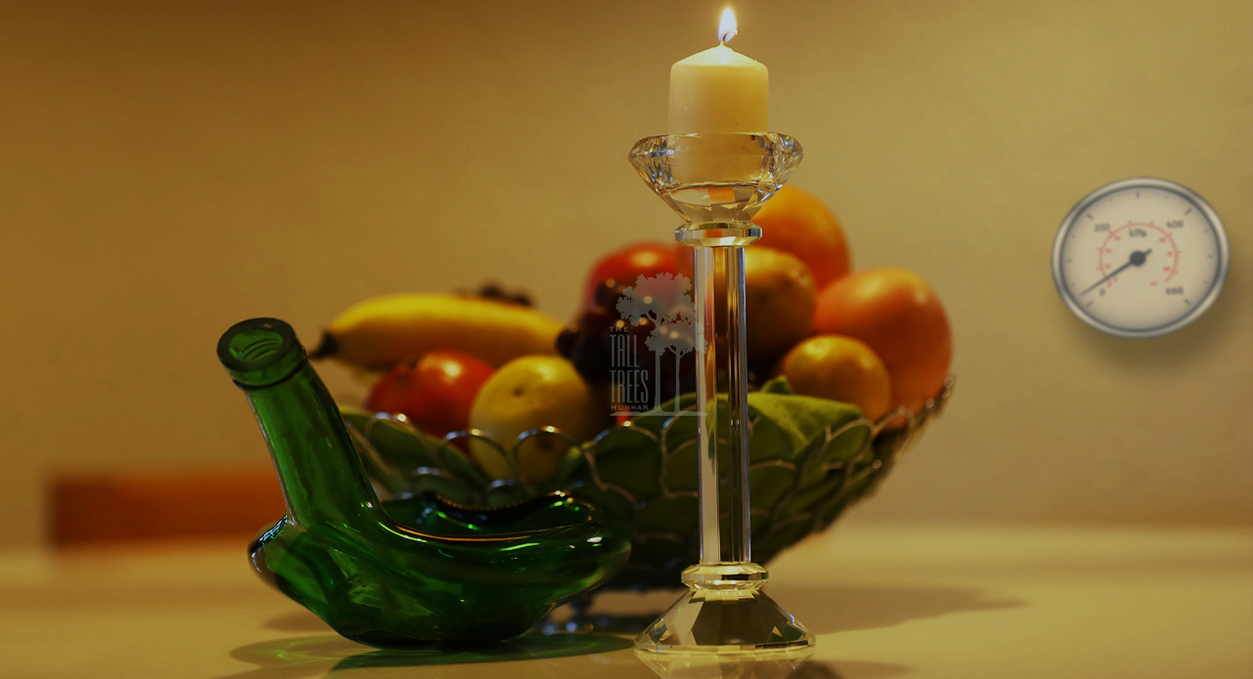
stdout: 25; kPa
